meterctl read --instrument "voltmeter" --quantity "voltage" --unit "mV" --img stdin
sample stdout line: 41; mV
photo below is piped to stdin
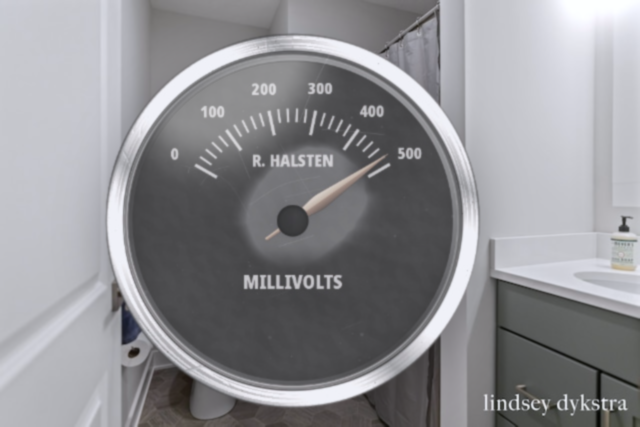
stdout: 480; mV
